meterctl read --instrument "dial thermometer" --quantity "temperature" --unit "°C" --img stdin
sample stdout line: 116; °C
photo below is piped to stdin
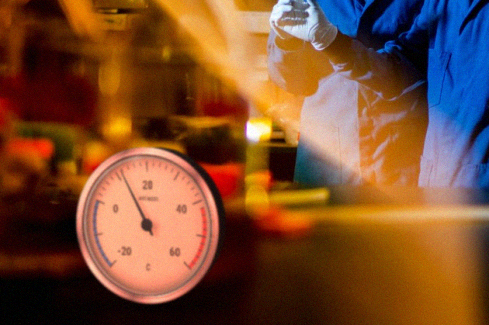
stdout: 12; °C
